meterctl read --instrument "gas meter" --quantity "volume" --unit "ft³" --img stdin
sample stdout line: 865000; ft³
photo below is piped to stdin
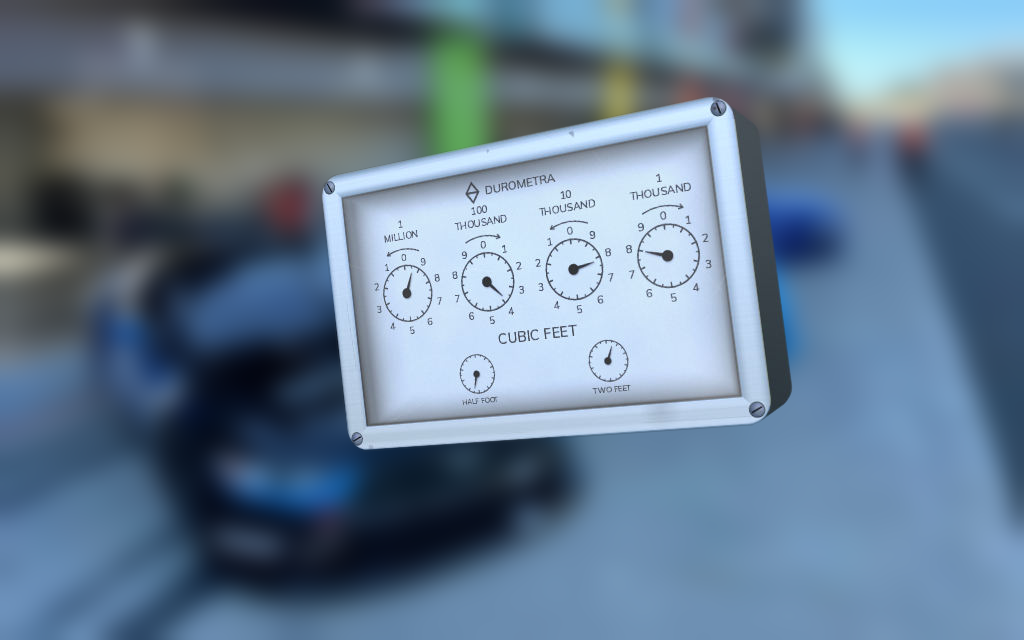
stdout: 937800; ft³
